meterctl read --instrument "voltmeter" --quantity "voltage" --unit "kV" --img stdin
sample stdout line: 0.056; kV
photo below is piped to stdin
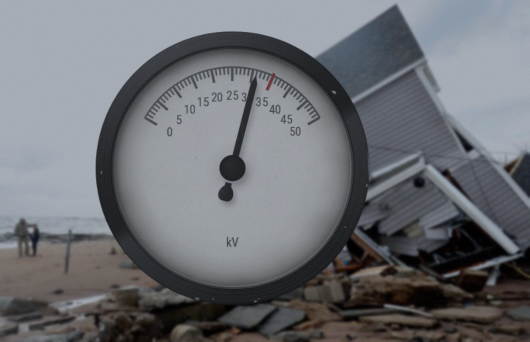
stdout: 31; kV
